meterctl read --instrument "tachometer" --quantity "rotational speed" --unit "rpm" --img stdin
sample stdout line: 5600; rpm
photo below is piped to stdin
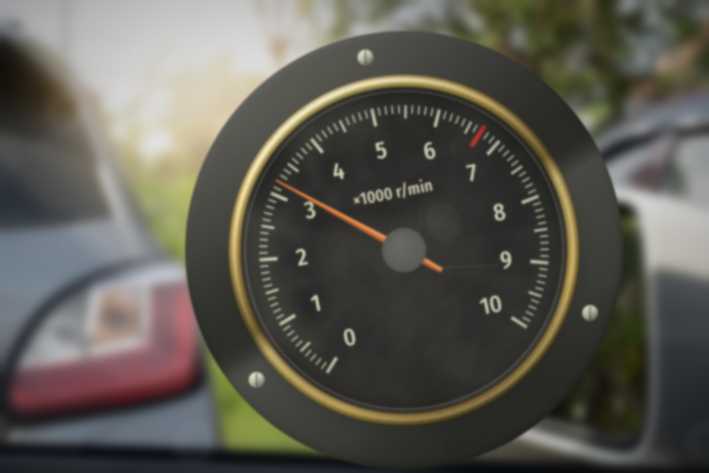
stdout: 3200; rpm
